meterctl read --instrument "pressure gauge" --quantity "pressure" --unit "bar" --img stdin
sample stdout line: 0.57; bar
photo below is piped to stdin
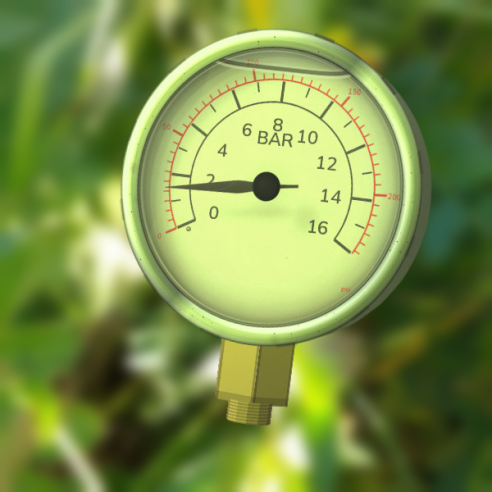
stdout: 1.5; bar
